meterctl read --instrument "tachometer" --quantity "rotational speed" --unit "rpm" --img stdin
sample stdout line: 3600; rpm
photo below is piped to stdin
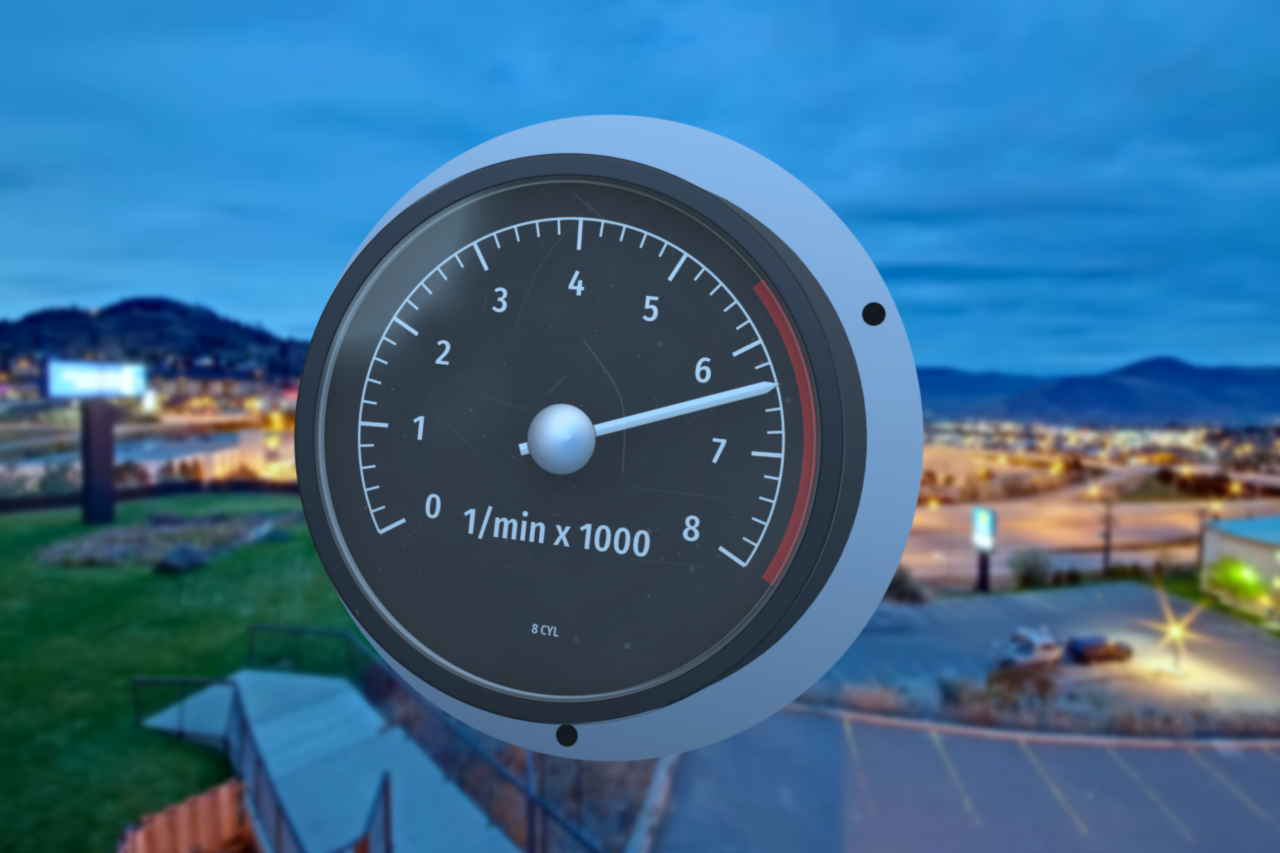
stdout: 6400; rpm
